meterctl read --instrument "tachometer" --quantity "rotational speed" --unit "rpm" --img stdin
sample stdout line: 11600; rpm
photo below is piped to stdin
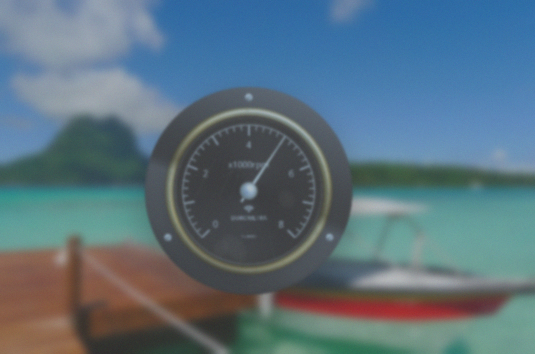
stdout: 5000; rpm
